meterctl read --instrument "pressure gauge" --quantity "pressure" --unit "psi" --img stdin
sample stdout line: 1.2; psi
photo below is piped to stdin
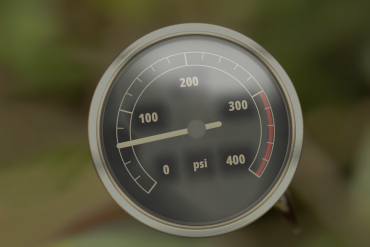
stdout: 60; psi
